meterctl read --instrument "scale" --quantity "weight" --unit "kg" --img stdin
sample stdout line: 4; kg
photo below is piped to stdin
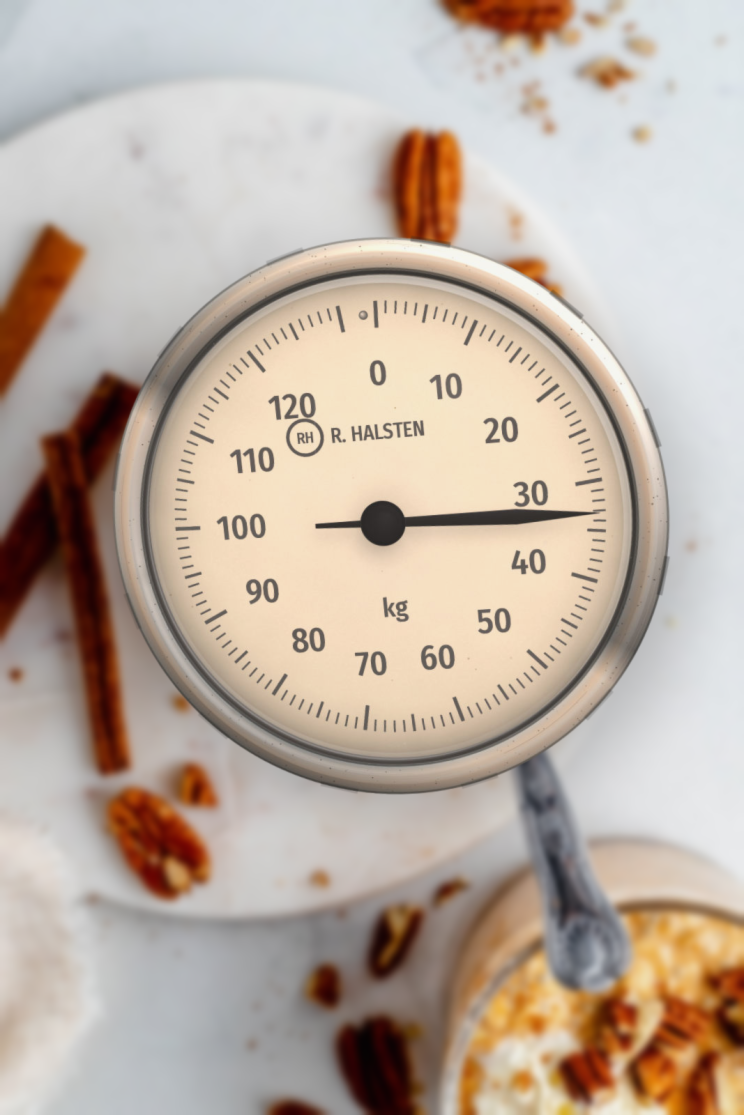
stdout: 33; kg
